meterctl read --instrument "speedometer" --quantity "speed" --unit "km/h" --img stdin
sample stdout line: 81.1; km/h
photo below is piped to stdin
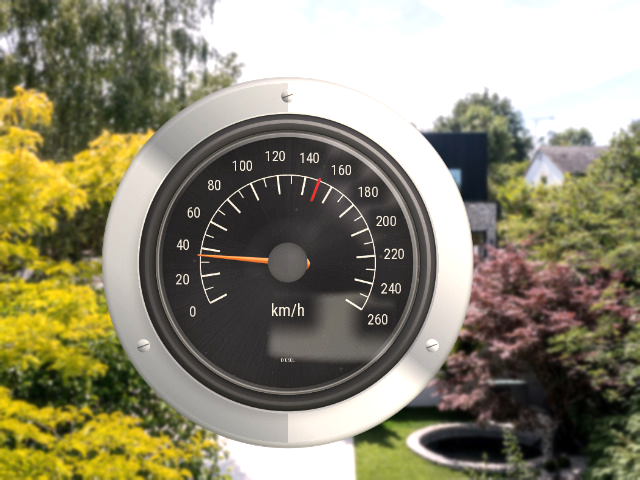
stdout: 35; km/h
